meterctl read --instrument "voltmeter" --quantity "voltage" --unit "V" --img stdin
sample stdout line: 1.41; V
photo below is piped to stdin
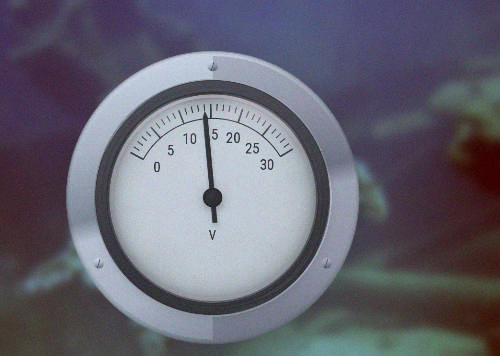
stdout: 14; V
